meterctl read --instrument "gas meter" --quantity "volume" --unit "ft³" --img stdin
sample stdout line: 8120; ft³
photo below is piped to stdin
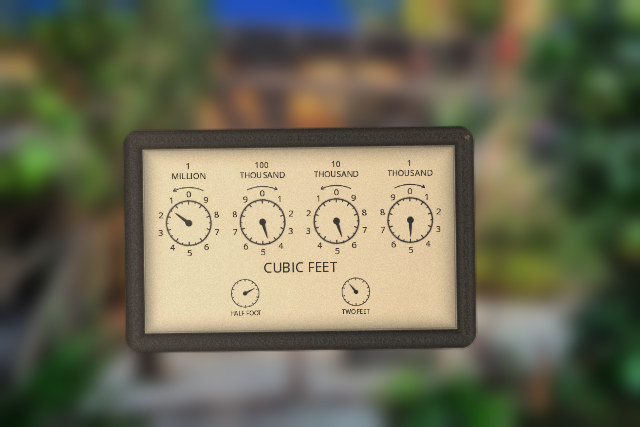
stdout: 145500; ft³
